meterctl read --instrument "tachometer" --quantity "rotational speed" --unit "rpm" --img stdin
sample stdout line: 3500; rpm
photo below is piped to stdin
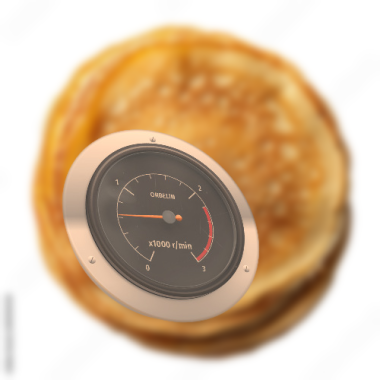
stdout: 600; rpm
